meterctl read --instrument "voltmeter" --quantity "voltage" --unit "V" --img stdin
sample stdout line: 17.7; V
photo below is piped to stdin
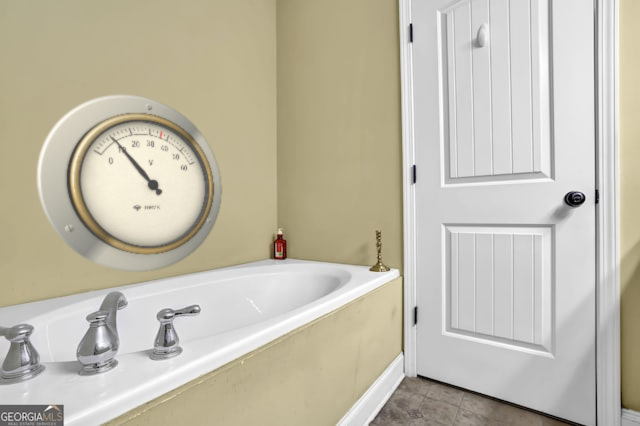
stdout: 10; V
